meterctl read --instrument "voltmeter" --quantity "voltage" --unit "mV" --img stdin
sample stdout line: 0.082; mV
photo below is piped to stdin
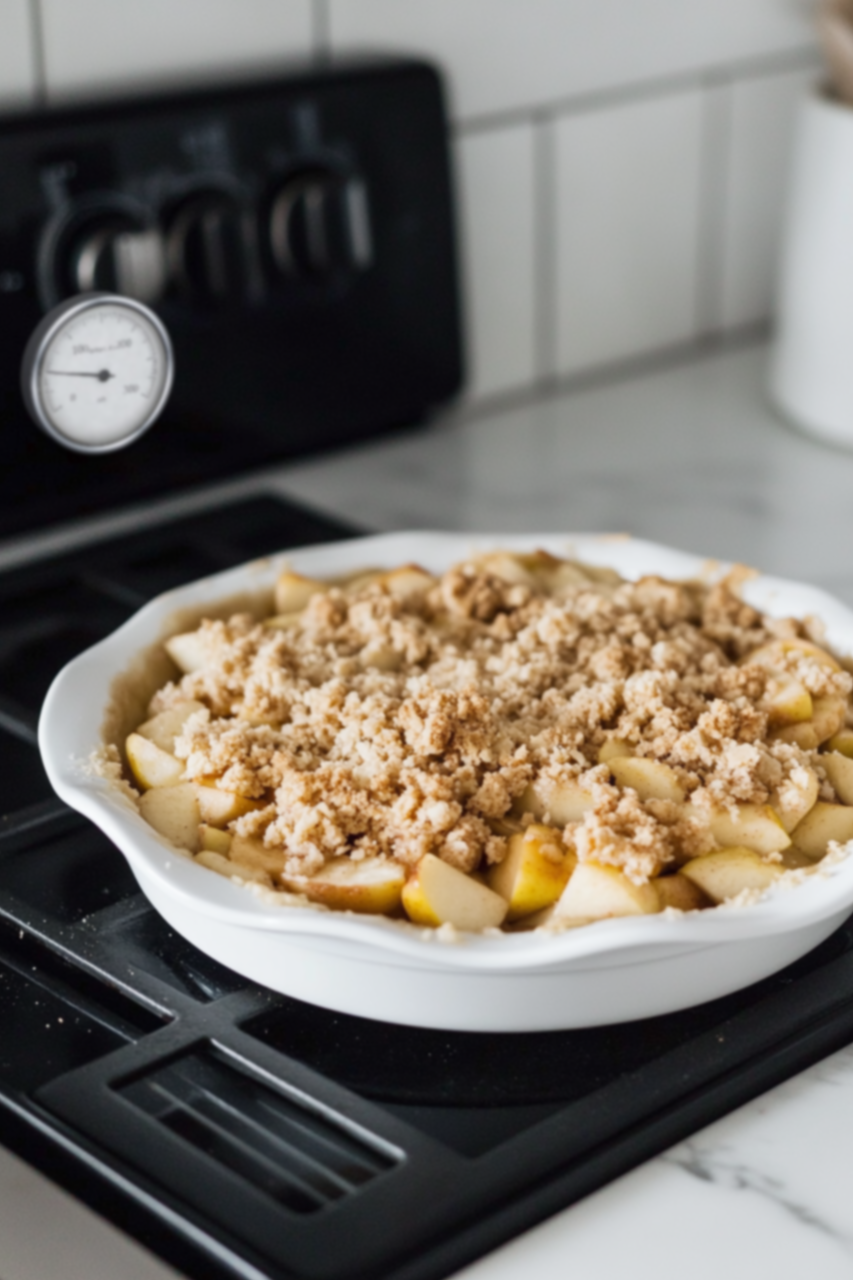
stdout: 50; mV
